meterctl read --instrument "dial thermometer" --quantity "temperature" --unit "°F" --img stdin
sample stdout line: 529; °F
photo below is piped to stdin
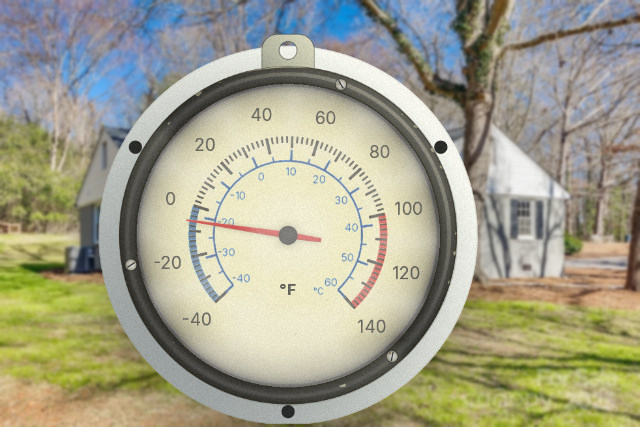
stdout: -6; °F
